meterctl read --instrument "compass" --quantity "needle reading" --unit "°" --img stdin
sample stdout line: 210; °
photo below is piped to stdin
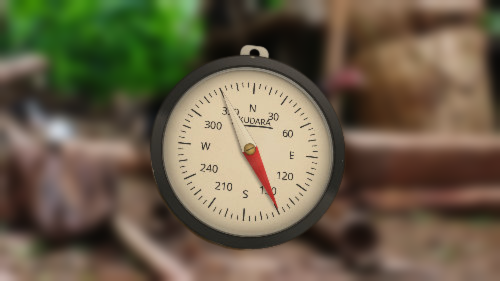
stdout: 150; °
